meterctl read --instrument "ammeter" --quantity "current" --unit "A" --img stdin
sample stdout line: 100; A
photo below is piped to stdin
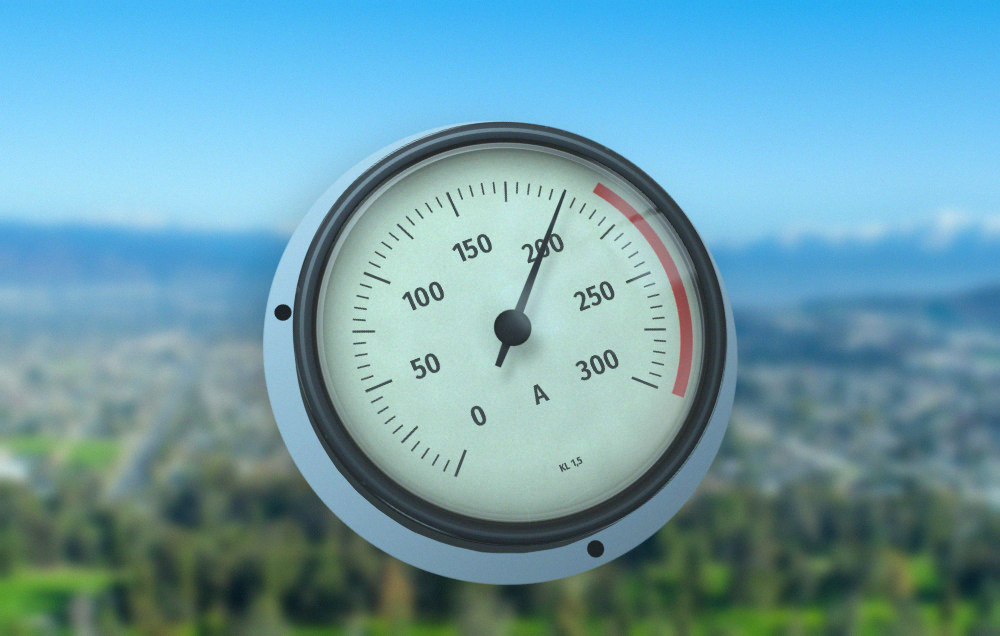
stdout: 200; A
